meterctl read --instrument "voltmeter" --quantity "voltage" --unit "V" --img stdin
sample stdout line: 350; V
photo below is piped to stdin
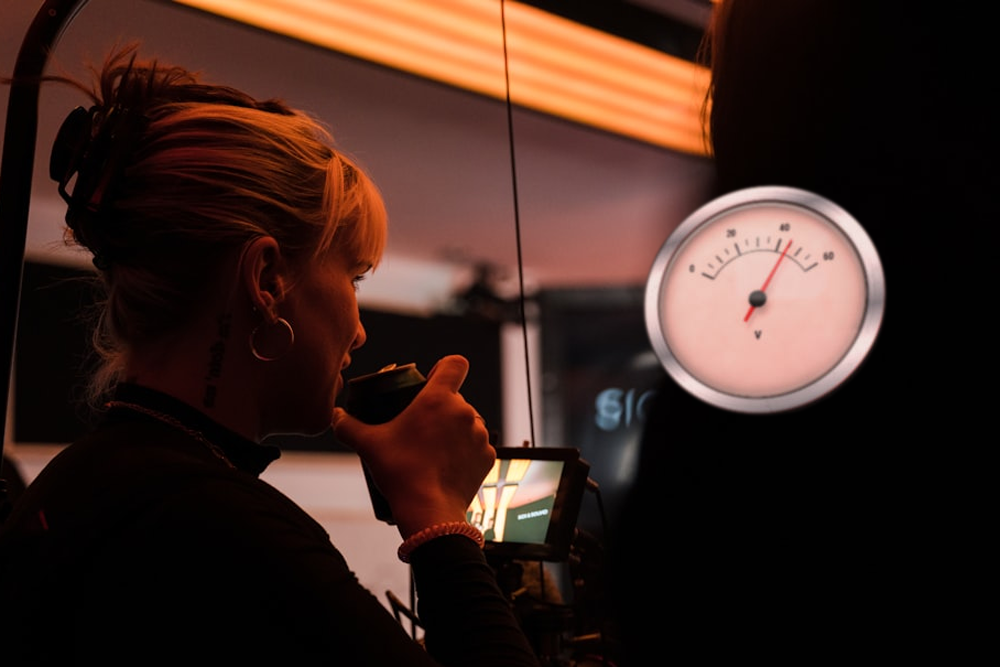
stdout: 45; V
